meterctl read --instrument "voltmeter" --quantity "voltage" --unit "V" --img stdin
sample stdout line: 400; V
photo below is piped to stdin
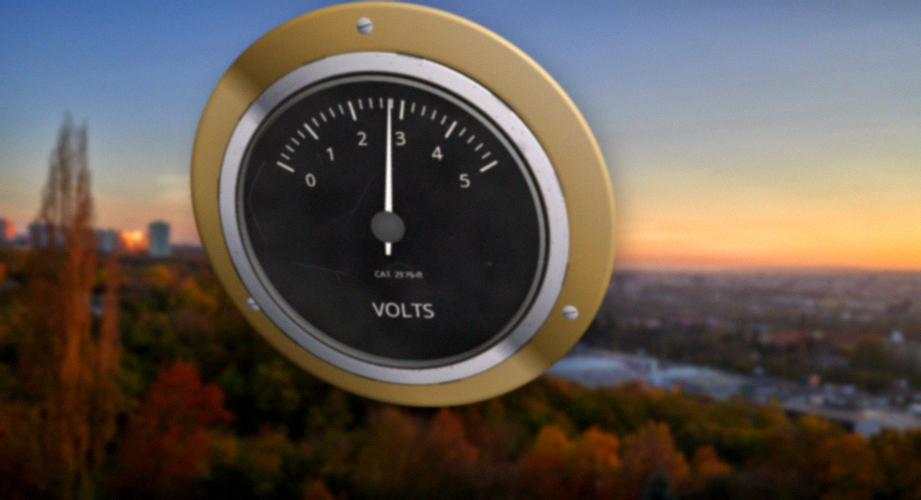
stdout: 2.8; V
